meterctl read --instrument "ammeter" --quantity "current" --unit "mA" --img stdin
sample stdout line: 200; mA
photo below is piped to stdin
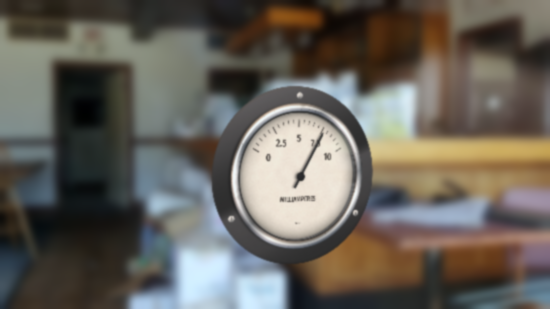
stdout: 7.5; mA
